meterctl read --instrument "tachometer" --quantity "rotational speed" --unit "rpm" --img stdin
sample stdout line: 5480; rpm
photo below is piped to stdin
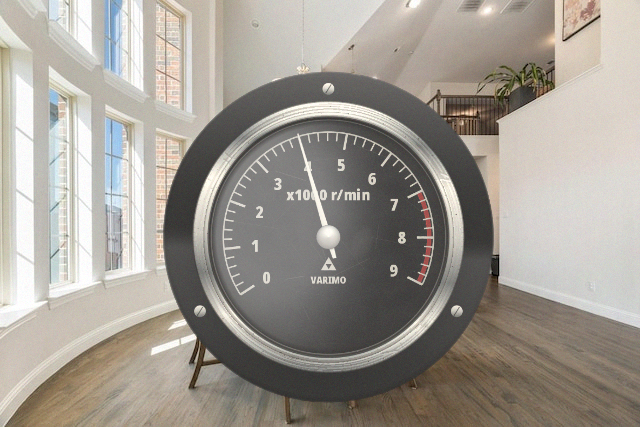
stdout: 4000; rpm
